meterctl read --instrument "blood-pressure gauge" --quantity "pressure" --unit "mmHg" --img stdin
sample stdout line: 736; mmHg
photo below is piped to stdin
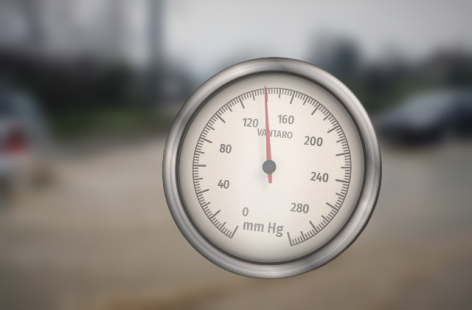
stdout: 140; mmHg
